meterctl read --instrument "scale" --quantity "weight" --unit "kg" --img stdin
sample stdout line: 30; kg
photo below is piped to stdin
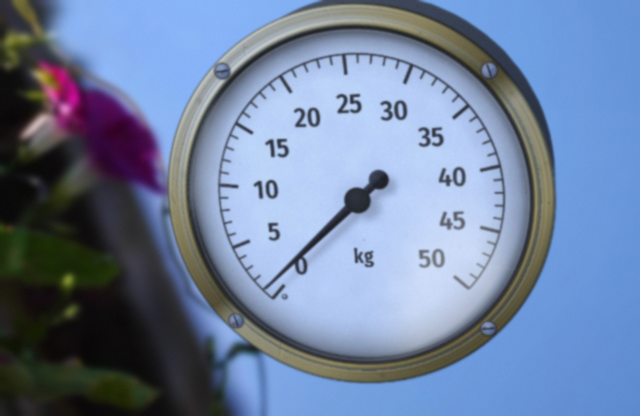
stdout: 1; kg
